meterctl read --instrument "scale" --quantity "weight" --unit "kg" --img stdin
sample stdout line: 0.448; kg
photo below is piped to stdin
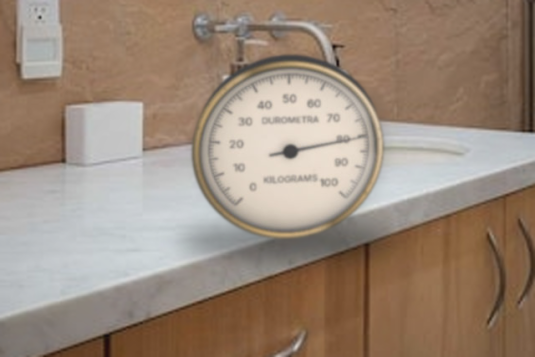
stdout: 80; kg
